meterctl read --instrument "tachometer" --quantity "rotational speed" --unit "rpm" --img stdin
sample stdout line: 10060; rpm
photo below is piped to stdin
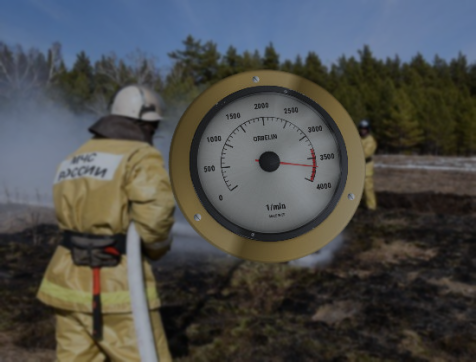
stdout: 3700; rpm
